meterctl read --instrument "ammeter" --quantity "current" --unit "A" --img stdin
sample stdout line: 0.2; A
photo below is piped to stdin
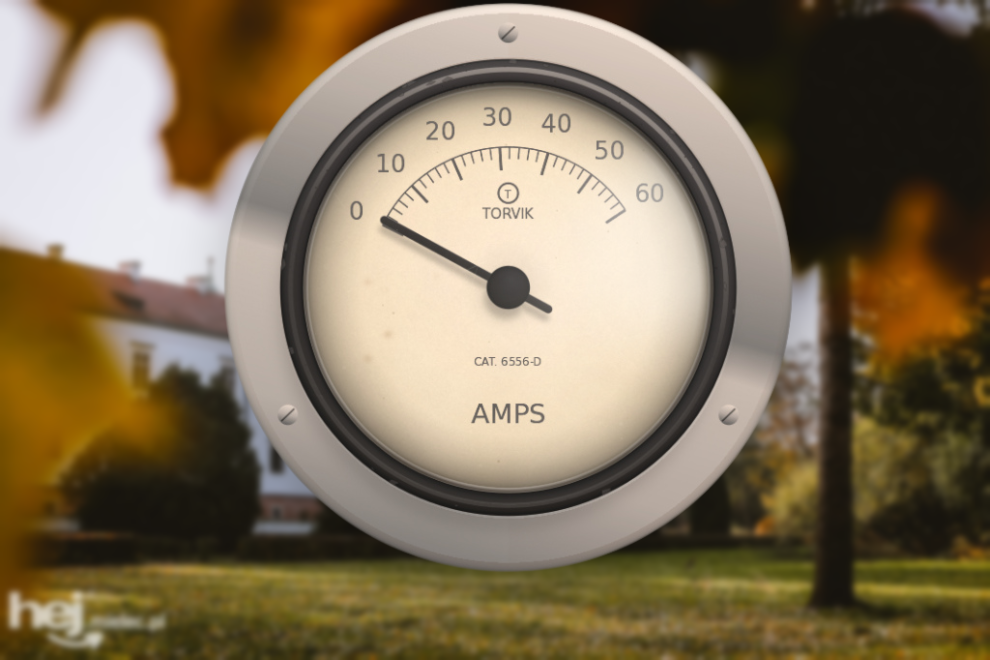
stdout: 1; A
